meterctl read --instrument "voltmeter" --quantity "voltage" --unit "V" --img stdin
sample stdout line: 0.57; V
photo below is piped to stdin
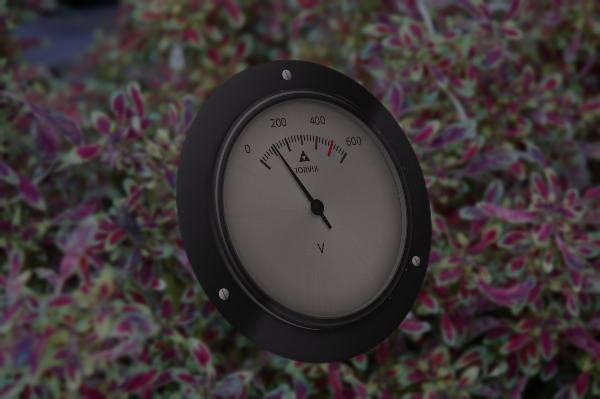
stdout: 100; V
